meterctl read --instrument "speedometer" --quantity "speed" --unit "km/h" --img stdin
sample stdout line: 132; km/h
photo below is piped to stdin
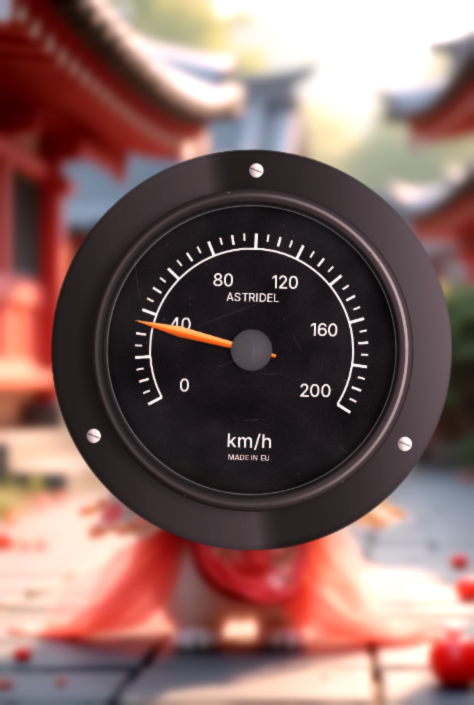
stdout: 35; km/h
